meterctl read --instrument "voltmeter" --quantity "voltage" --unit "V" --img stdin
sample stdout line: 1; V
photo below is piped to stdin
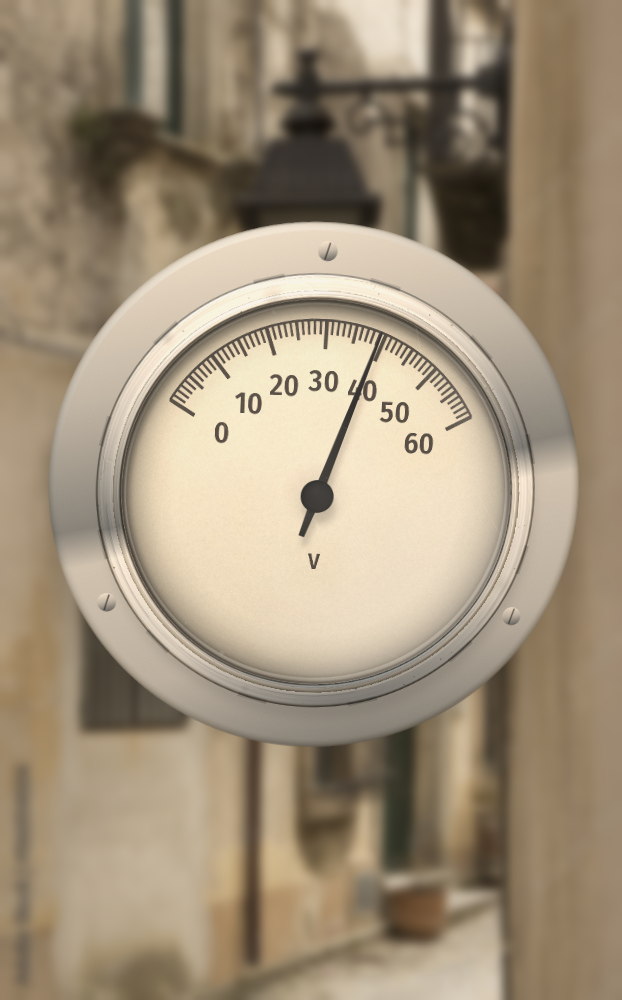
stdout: 39; V
